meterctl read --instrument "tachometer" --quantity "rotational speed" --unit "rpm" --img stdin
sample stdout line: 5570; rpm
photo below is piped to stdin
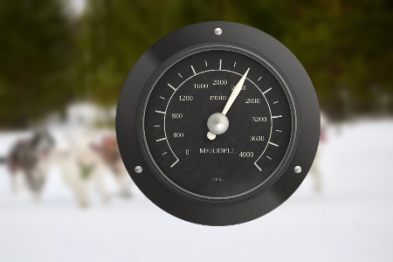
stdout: 2400; rpm
